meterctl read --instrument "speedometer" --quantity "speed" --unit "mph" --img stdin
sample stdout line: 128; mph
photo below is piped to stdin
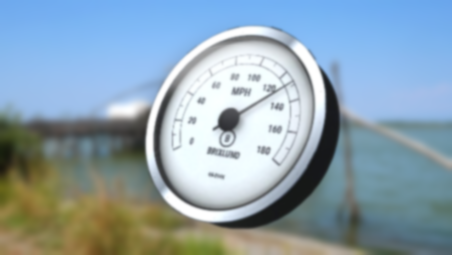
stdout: 130; mph
